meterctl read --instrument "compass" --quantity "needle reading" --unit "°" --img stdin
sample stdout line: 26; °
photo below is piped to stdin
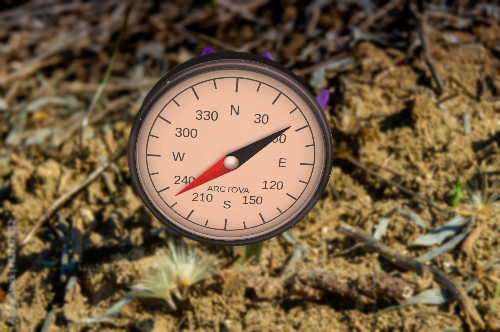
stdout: 232.5; °
